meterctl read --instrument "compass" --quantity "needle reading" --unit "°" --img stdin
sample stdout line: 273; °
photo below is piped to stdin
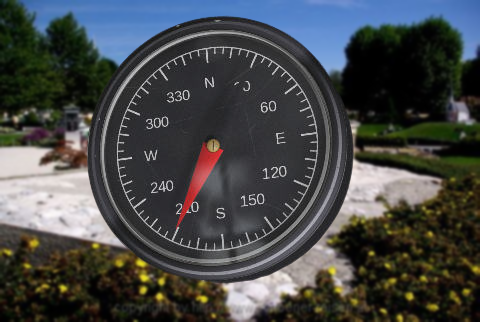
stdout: 210; °
